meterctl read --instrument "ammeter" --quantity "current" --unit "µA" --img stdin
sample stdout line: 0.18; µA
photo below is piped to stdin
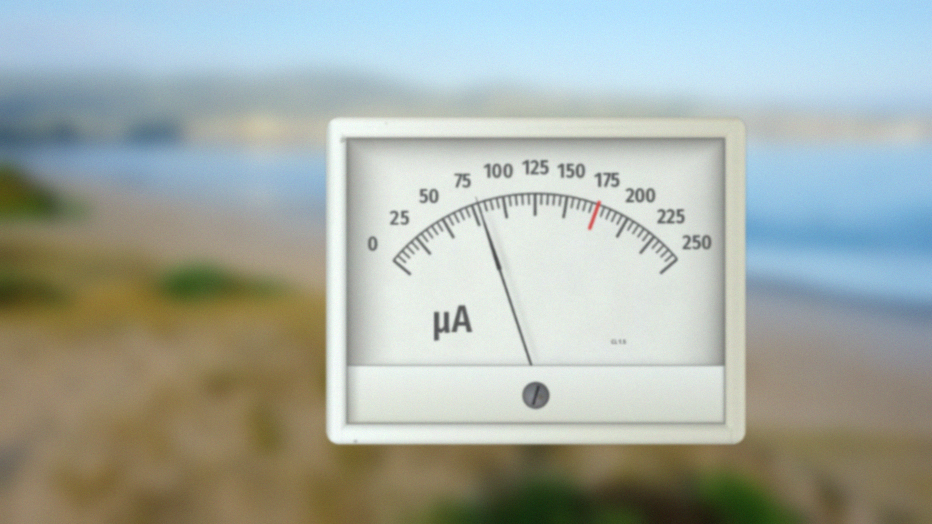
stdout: 80; µA
